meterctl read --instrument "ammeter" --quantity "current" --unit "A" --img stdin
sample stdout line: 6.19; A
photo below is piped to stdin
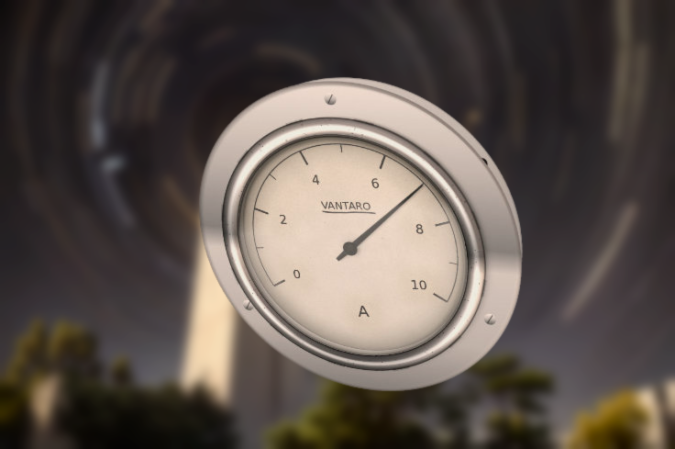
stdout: 7; A
